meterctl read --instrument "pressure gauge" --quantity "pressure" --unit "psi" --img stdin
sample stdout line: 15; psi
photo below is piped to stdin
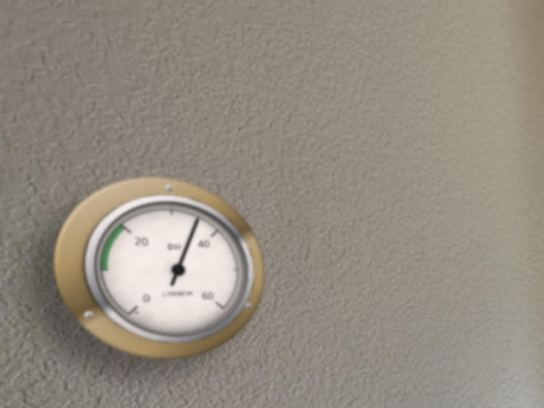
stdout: 35; psi
